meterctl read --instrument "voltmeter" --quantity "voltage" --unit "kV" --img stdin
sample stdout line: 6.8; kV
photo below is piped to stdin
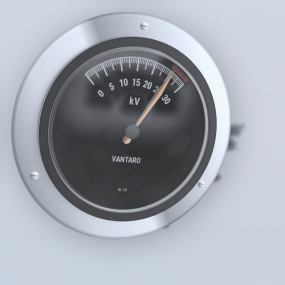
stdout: 25; kV
